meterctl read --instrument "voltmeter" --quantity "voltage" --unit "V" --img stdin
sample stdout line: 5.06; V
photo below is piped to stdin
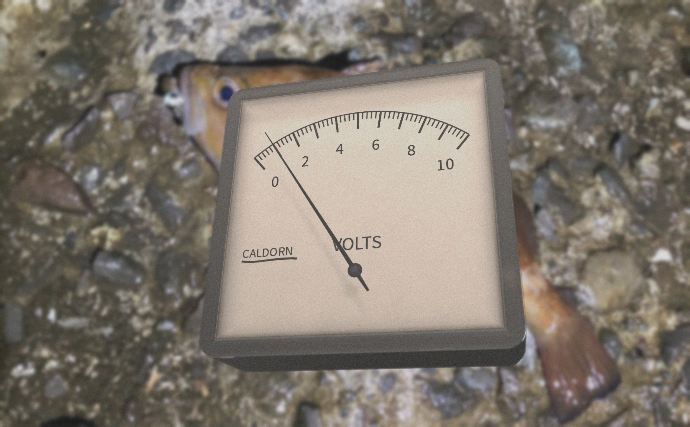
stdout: 1; V
